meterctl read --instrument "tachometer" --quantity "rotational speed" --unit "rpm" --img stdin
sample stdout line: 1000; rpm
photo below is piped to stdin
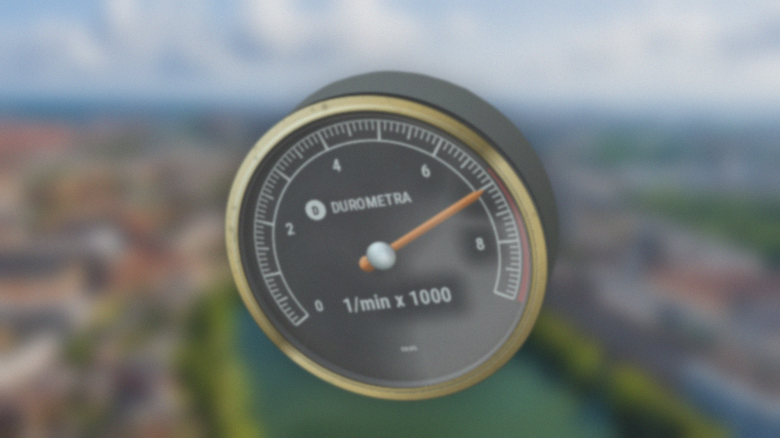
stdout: 7000; rpm
